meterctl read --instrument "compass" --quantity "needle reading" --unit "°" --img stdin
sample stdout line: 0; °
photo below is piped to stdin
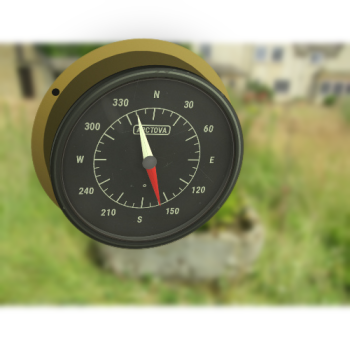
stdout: 160; °
